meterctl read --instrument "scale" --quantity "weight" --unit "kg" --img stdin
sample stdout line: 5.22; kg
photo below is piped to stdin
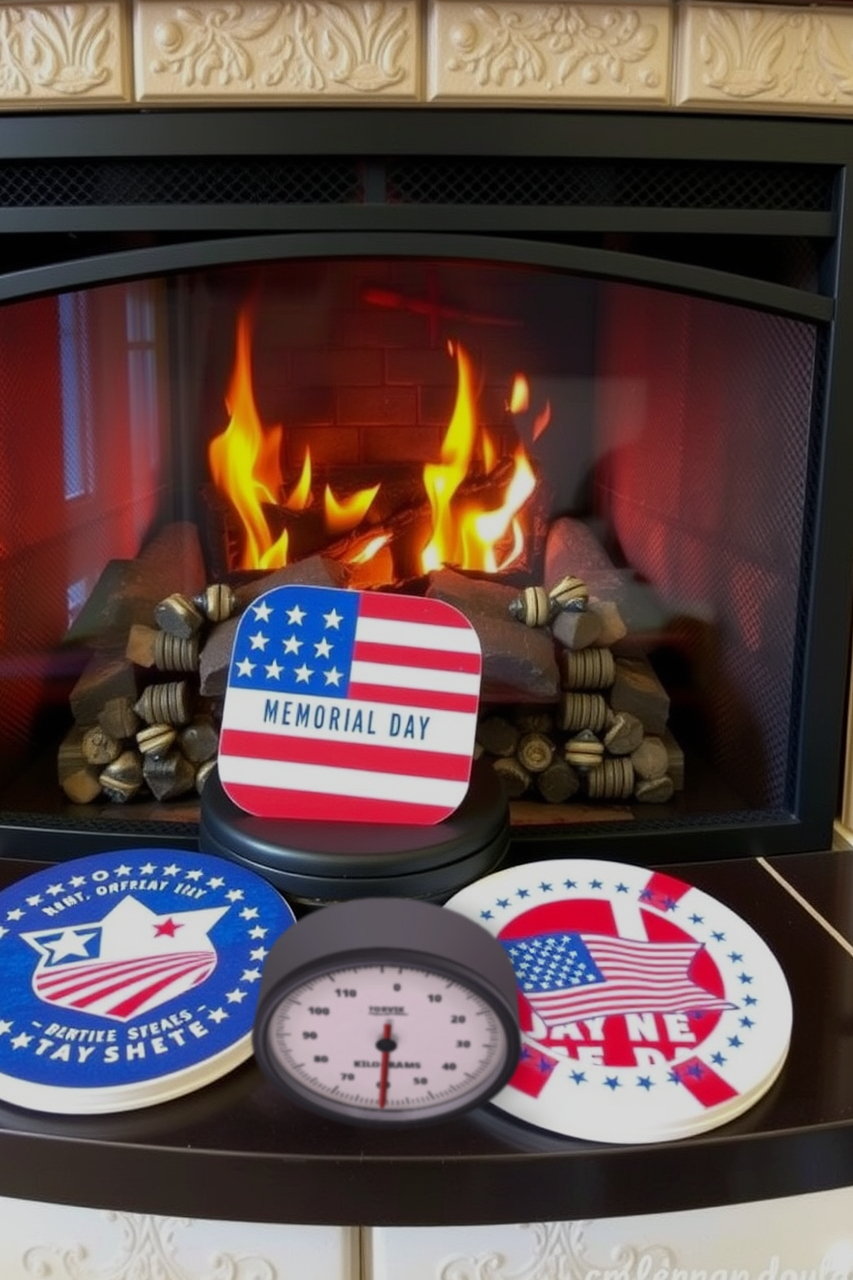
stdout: 60; kg
